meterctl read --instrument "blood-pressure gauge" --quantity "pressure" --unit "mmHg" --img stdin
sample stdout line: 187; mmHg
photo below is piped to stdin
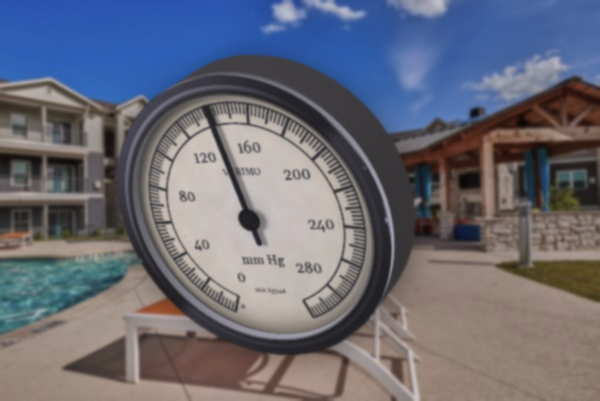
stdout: 140; mmHg
